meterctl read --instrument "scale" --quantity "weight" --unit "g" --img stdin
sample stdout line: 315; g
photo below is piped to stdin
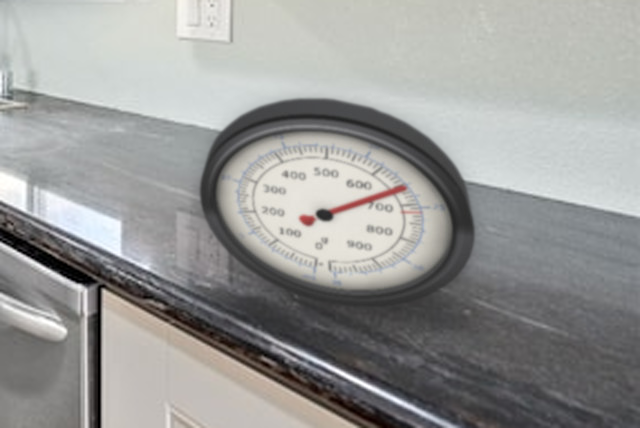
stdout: 650; g
